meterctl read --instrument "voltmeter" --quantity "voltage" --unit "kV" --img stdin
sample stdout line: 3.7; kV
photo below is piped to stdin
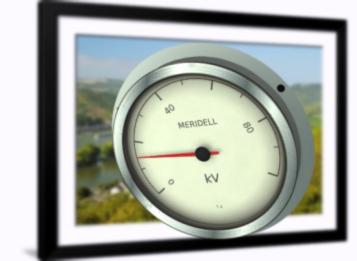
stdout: 15; kV
